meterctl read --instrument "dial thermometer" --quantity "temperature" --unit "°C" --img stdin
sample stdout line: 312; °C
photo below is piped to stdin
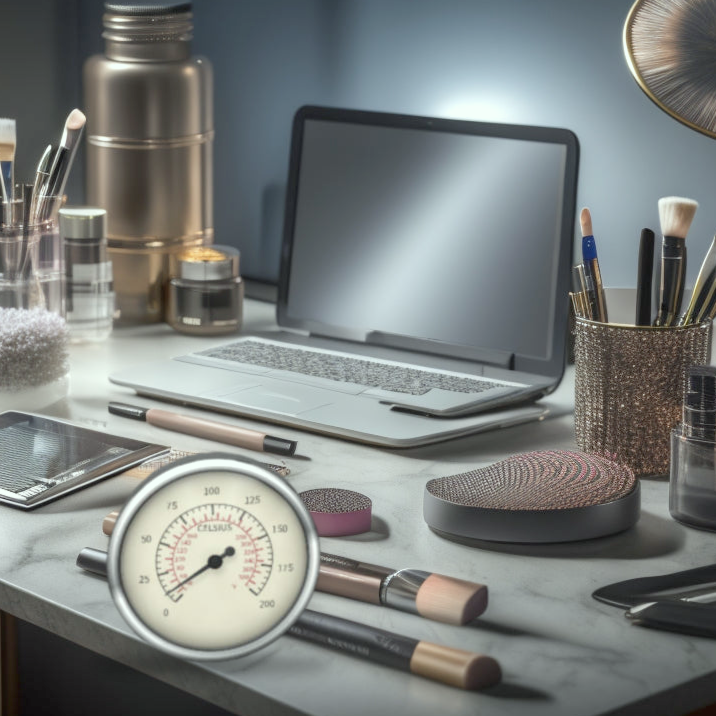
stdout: 10; °C
